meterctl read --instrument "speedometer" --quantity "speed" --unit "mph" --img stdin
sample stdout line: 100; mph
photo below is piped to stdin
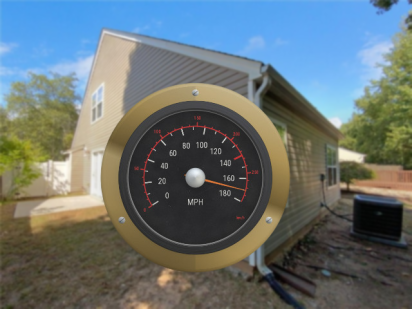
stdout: 170; mph
